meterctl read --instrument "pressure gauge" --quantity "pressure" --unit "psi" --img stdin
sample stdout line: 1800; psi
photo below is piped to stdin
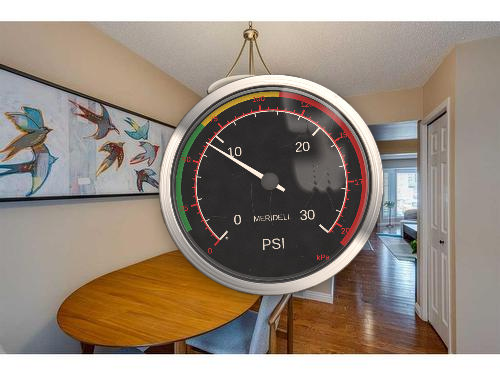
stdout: 9; psi
